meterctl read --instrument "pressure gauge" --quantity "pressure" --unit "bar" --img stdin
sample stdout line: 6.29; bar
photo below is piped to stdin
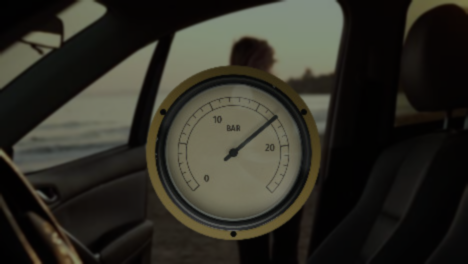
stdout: 17; bar
